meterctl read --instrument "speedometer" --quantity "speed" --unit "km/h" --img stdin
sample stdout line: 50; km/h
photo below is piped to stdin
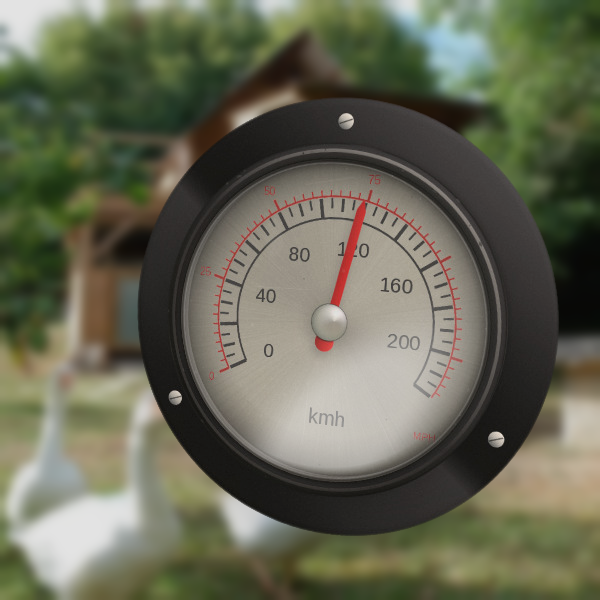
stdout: 120; km/h
